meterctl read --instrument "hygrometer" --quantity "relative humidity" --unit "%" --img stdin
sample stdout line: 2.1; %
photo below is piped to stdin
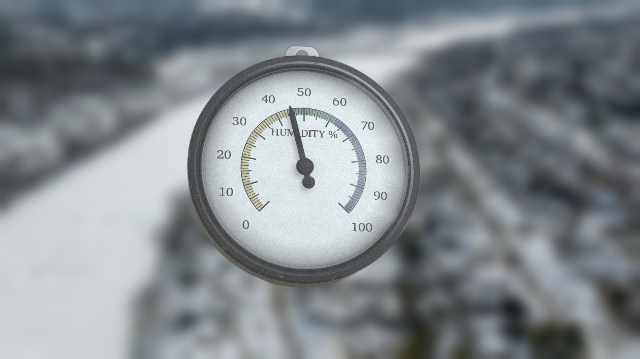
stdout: 45; %
